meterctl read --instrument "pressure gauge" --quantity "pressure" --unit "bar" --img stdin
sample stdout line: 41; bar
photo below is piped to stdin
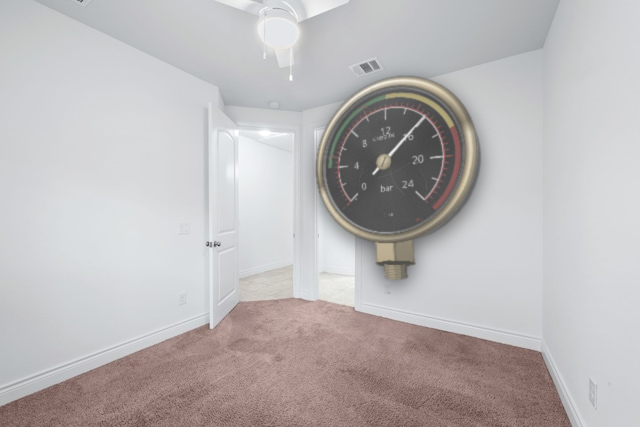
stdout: 16; bar
